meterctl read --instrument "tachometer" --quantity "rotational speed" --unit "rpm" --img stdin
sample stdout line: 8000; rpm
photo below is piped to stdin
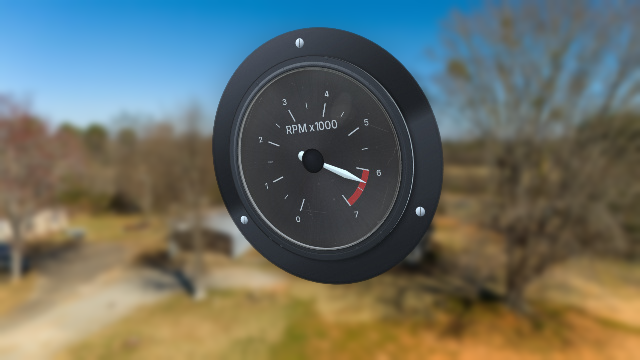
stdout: 6250; rpm
